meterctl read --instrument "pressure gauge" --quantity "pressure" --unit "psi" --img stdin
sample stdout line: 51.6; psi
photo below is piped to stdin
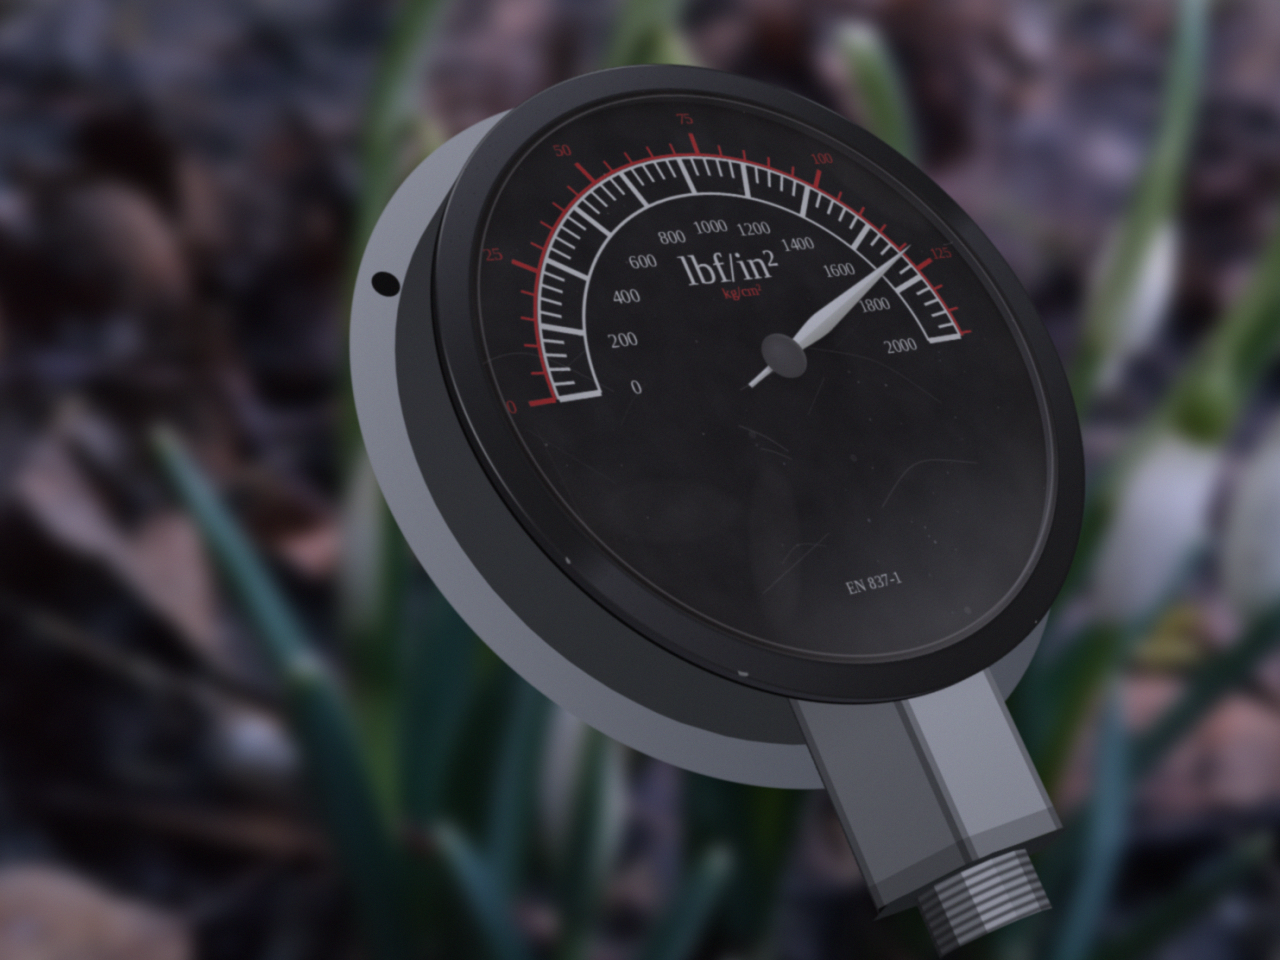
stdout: 1720; psi
